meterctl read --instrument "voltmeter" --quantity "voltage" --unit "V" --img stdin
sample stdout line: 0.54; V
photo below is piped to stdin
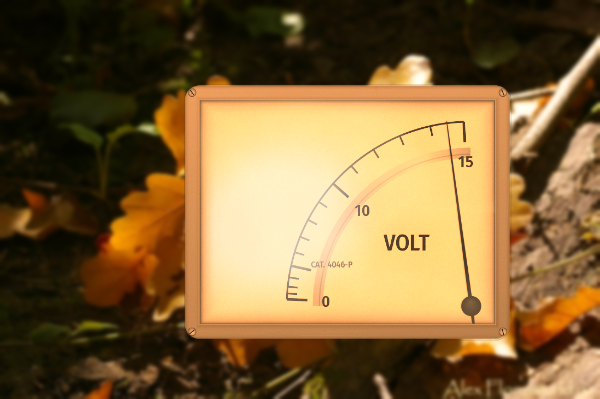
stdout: 14.5; V
